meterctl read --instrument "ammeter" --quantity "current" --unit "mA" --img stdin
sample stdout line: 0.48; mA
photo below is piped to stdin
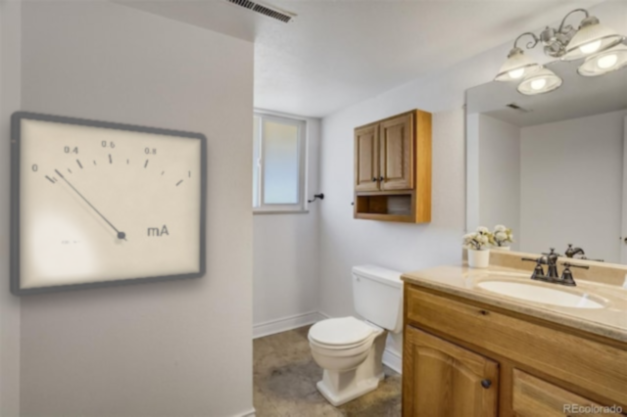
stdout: 0.2; mA
